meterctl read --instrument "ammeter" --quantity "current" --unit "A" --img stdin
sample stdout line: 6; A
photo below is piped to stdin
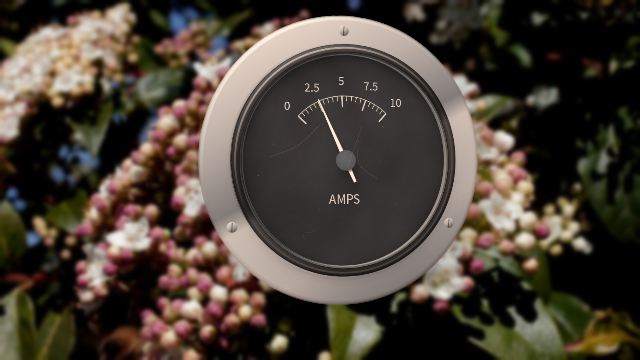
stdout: 2.5; A
